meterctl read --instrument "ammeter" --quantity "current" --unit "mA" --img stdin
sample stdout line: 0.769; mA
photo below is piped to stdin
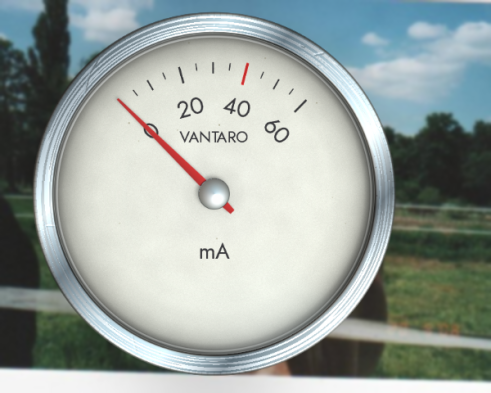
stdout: 0; mA
